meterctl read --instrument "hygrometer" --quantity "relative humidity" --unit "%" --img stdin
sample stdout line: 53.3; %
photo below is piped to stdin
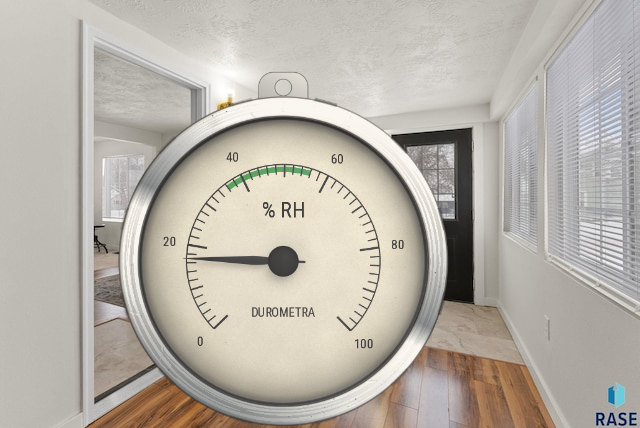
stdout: 17; %
